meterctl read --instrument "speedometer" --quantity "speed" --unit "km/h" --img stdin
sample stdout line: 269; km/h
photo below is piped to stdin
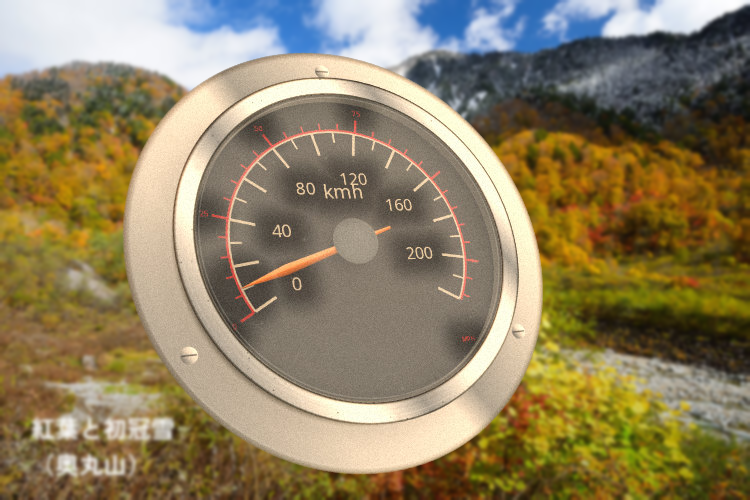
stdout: 10; km/h
